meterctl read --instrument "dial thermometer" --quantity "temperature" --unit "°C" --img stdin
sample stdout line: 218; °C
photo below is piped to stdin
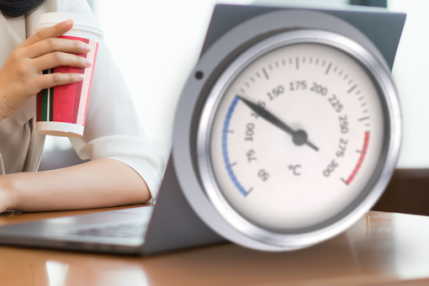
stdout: 125; °C
